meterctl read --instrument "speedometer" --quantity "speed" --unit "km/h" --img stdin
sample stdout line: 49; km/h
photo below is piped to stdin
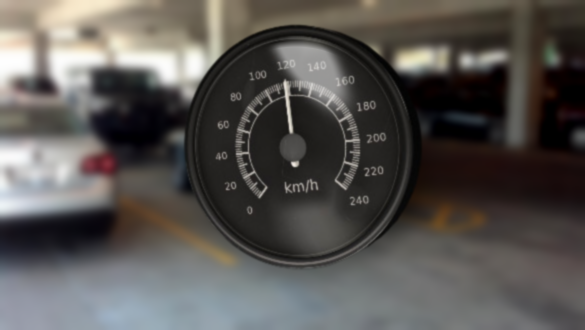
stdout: 120; km/h
